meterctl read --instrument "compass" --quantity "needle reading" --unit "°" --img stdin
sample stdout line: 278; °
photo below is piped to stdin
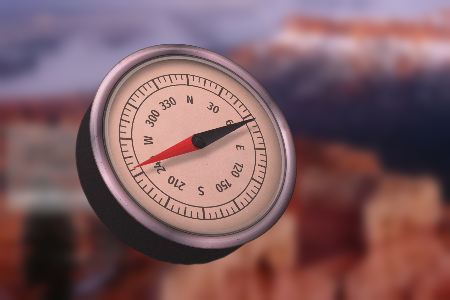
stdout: 245; °
